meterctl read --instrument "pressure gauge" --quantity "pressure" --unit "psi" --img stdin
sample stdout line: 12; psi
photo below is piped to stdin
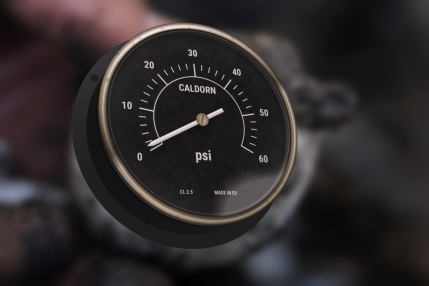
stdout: 1; psi
